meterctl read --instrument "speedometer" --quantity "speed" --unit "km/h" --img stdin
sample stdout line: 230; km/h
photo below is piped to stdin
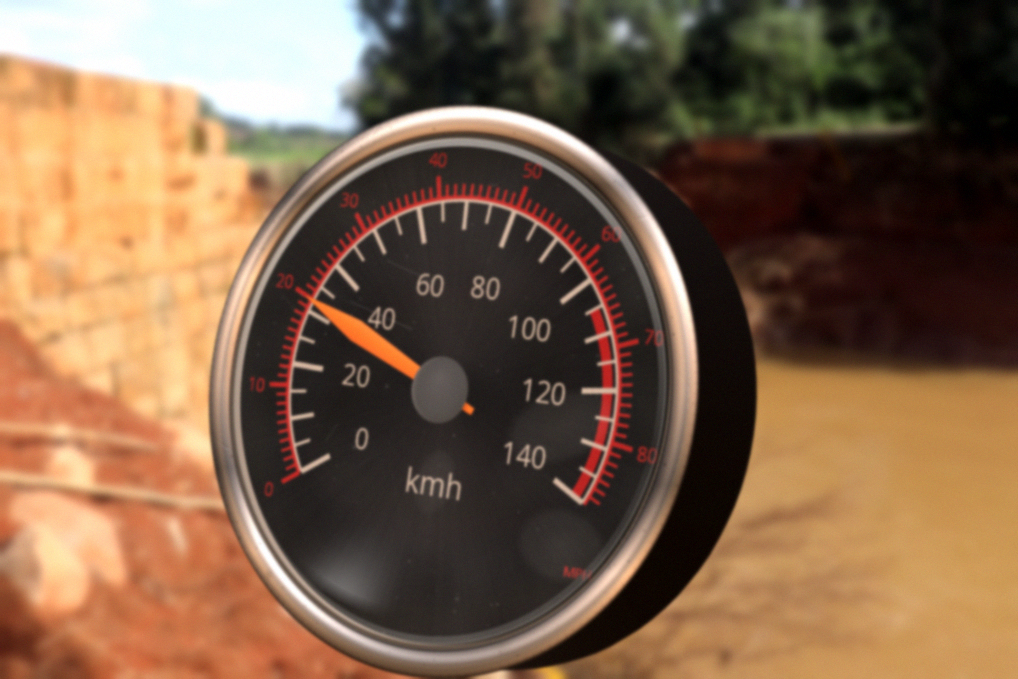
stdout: 32.5; km/h
